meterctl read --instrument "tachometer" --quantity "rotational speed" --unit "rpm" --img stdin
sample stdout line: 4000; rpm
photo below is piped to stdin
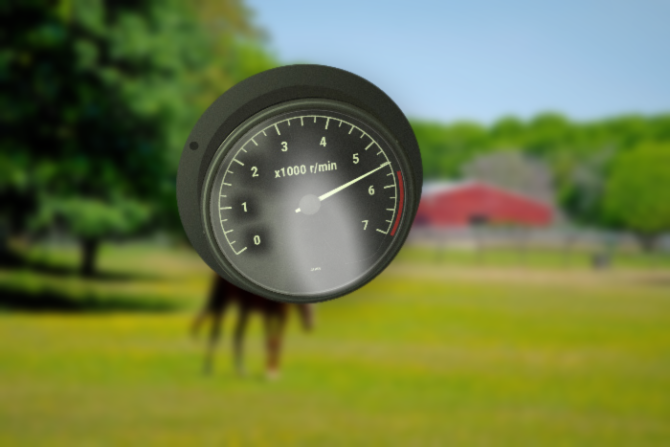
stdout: 5500; rpm
